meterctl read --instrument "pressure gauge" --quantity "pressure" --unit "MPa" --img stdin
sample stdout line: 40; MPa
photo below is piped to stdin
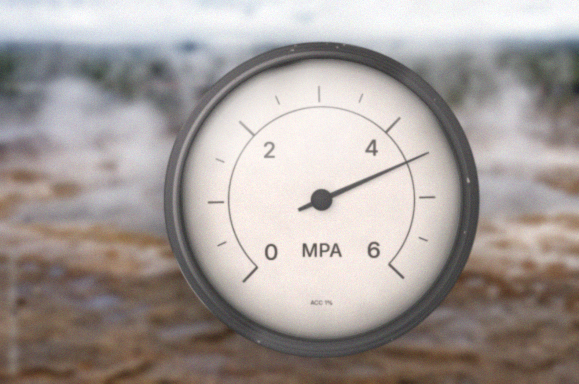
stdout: 4.5; MPa
